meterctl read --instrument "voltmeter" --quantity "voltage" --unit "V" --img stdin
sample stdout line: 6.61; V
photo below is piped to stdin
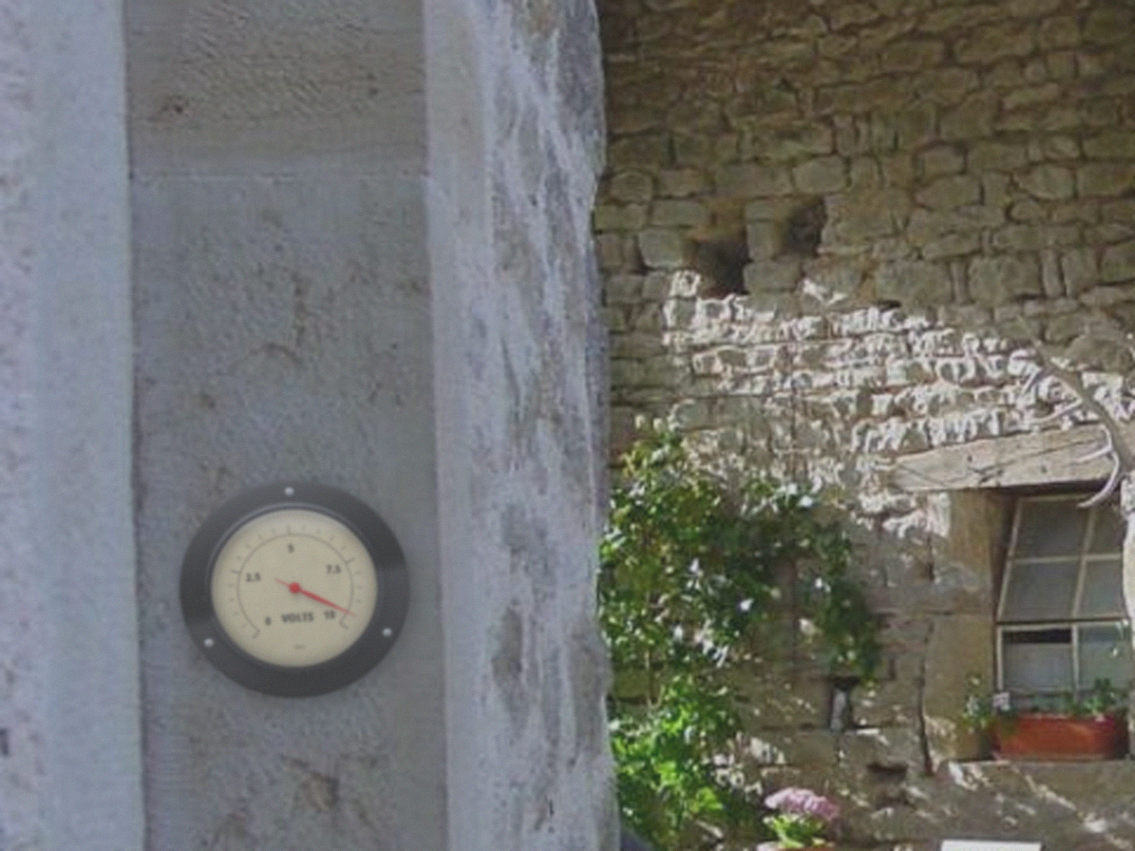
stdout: 9.5; V
